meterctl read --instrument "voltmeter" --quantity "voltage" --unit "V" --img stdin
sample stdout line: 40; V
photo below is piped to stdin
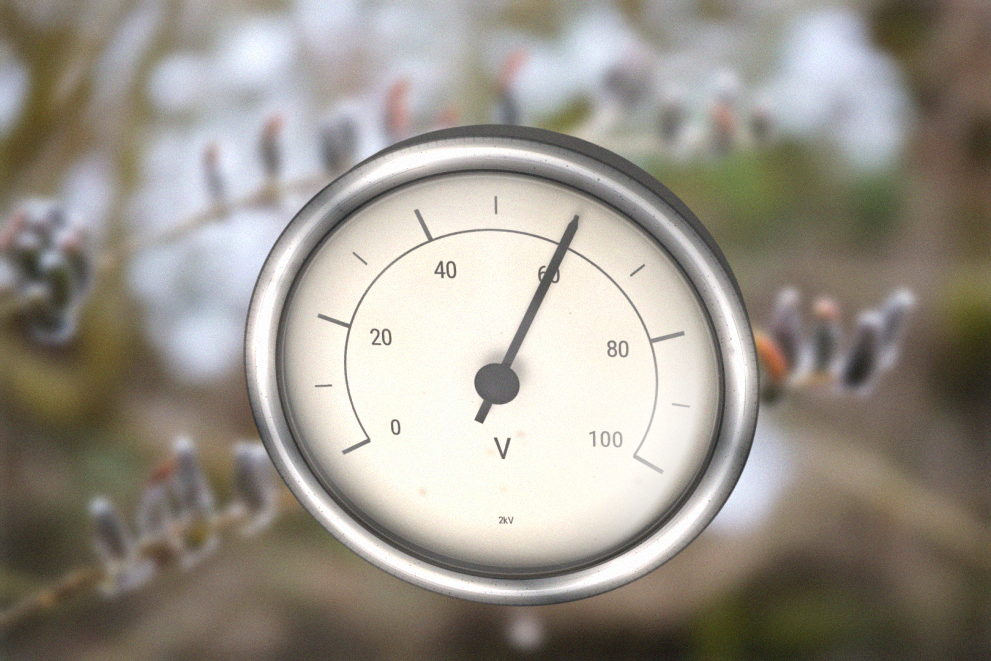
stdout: 60; V
